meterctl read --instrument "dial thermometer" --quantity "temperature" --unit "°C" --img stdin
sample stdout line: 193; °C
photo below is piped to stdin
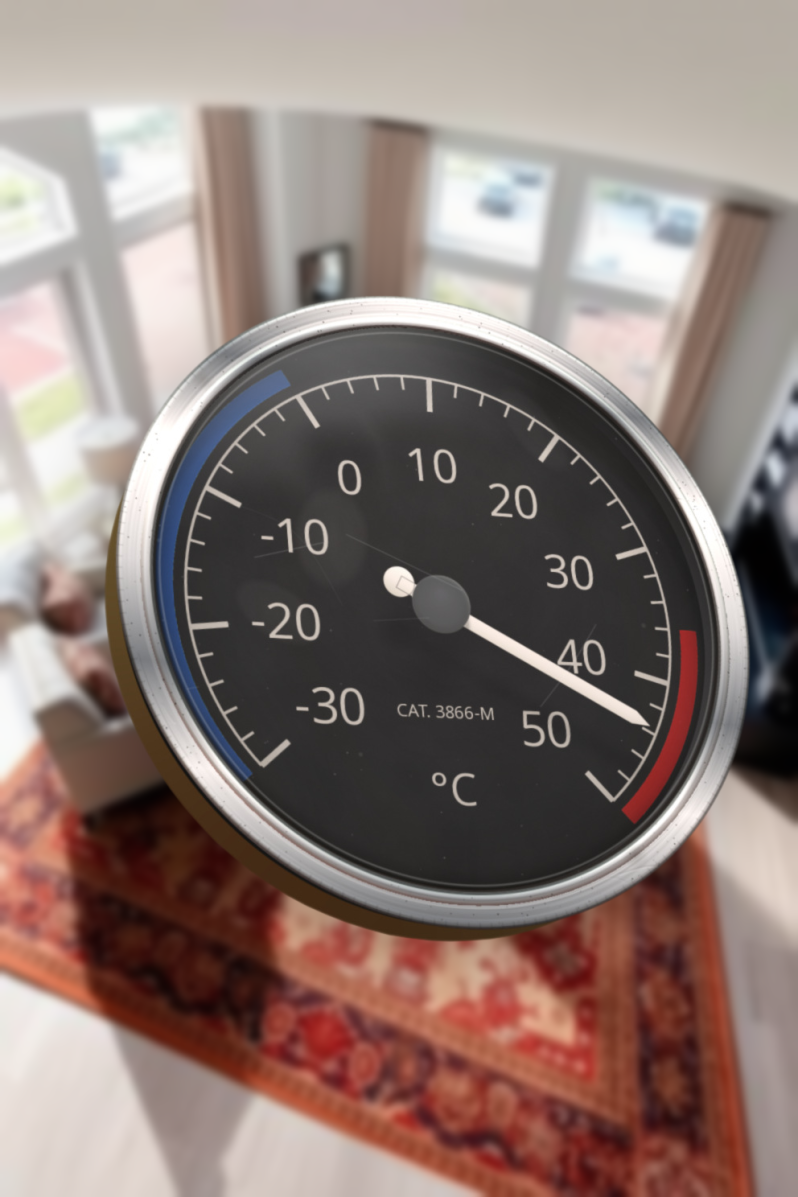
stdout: 44; °C
